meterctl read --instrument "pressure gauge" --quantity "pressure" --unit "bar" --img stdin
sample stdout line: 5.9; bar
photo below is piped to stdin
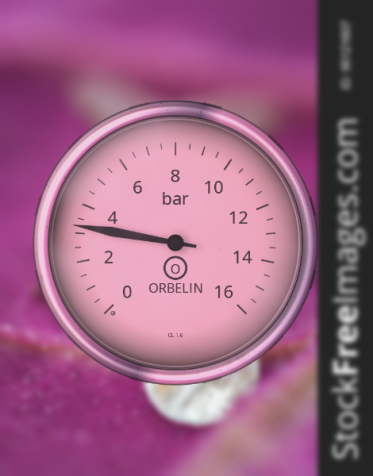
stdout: 3.25; bar
